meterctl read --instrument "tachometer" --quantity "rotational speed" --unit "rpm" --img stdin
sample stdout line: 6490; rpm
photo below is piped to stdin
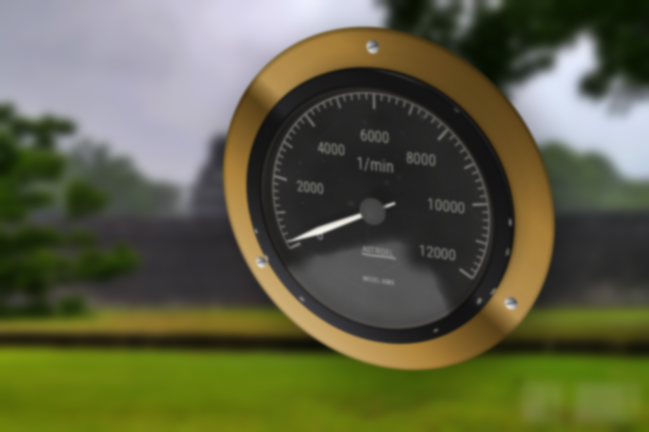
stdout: 200; rpm
